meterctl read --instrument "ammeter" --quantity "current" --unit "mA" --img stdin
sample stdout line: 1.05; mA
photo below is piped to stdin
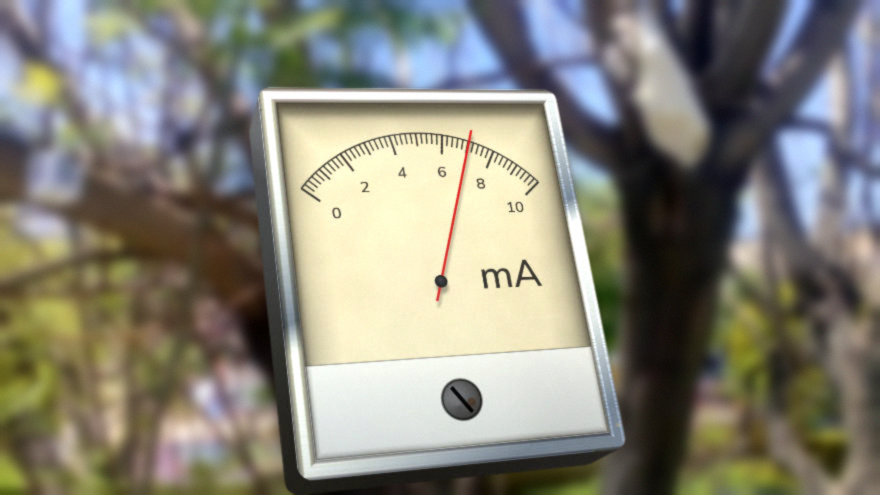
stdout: 7; mA
